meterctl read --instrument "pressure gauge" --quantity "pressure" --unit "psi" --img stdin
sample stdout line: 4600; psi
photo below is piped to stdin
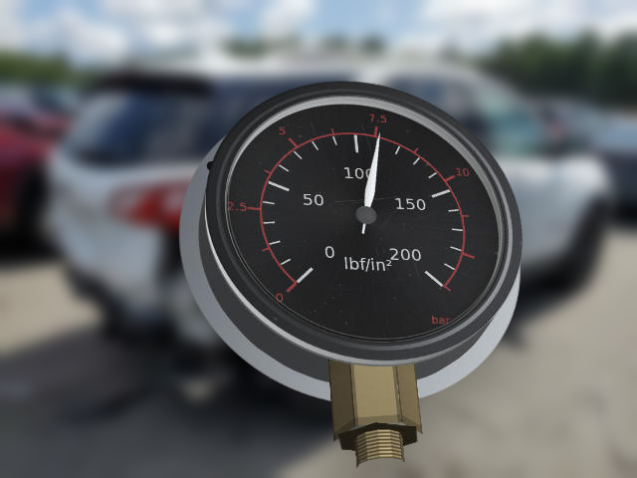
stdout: 110; psi
